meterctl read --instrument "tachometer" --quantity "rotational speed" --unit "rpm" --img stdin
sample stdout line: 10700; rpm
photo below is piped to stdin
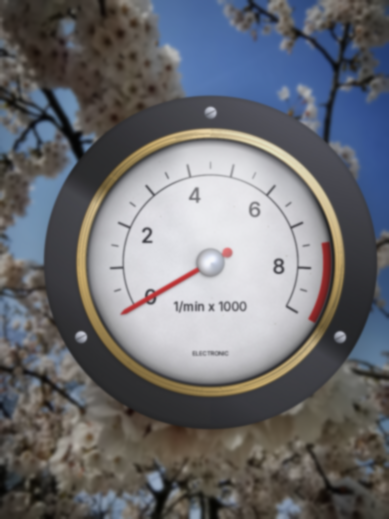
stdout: 0; rpm
